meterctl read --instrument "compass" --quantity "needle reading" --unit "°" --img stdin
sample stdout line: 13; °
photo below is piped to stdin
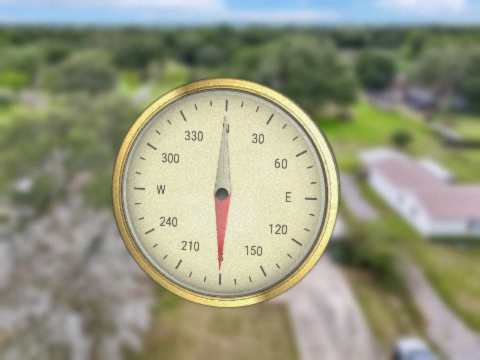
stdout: 180; °
